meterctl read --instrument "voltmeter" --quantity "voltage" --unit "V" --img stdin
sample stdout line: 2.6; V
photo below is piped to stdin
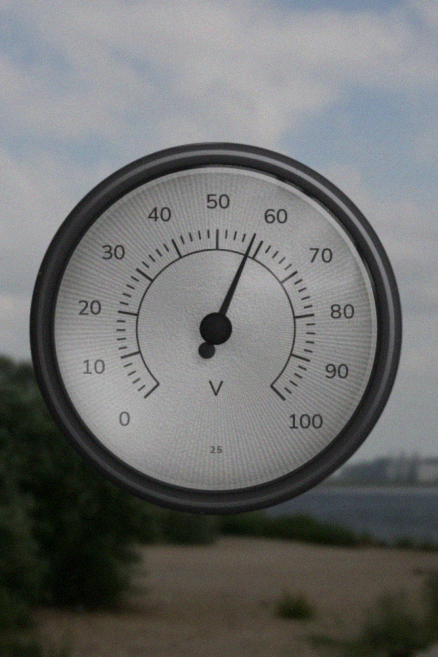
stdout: 58; V
